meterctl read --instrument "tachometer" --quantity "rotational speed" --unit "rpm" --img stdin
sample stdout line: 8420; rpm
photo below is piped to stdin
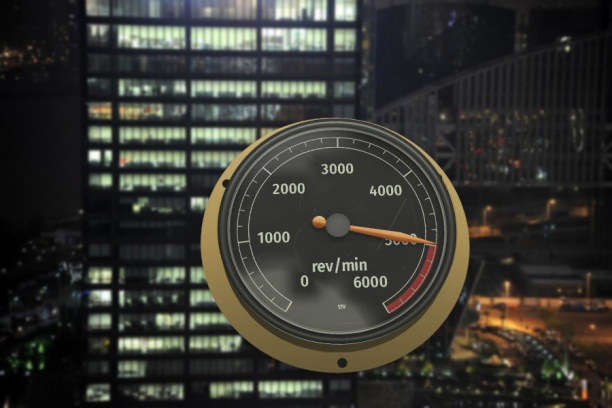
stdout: 5000; rpm
